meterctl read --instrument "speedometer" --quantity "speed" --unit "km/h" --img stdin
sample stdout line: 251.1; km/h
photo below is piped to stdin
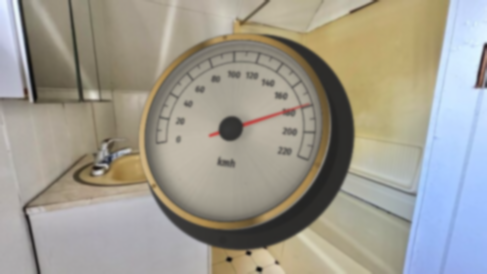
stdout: 180; km/h
